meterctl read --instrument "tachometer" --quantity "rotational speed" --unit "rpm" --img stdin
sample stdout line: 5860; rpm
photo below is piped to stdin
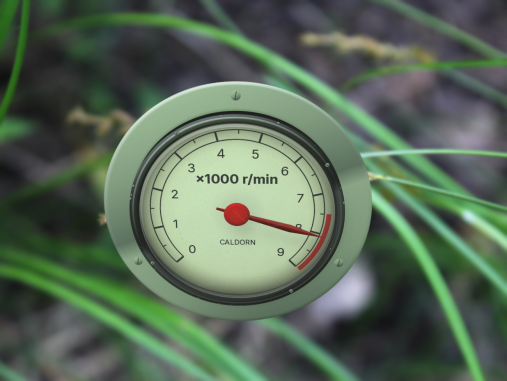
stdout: 8000; rpm
